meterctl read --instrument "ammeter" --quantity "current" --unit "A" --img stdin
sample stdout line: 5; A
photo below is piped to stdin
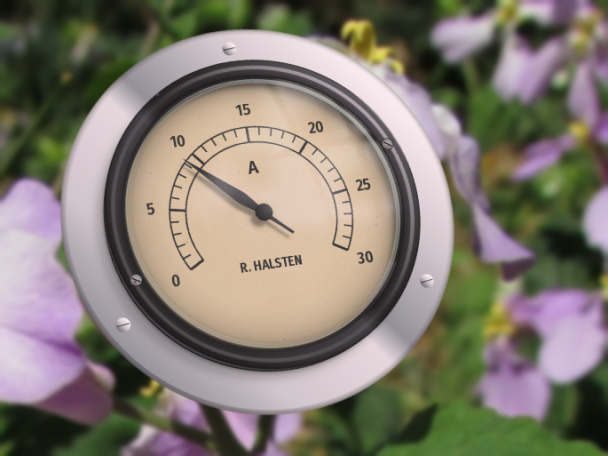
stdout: 9; A
